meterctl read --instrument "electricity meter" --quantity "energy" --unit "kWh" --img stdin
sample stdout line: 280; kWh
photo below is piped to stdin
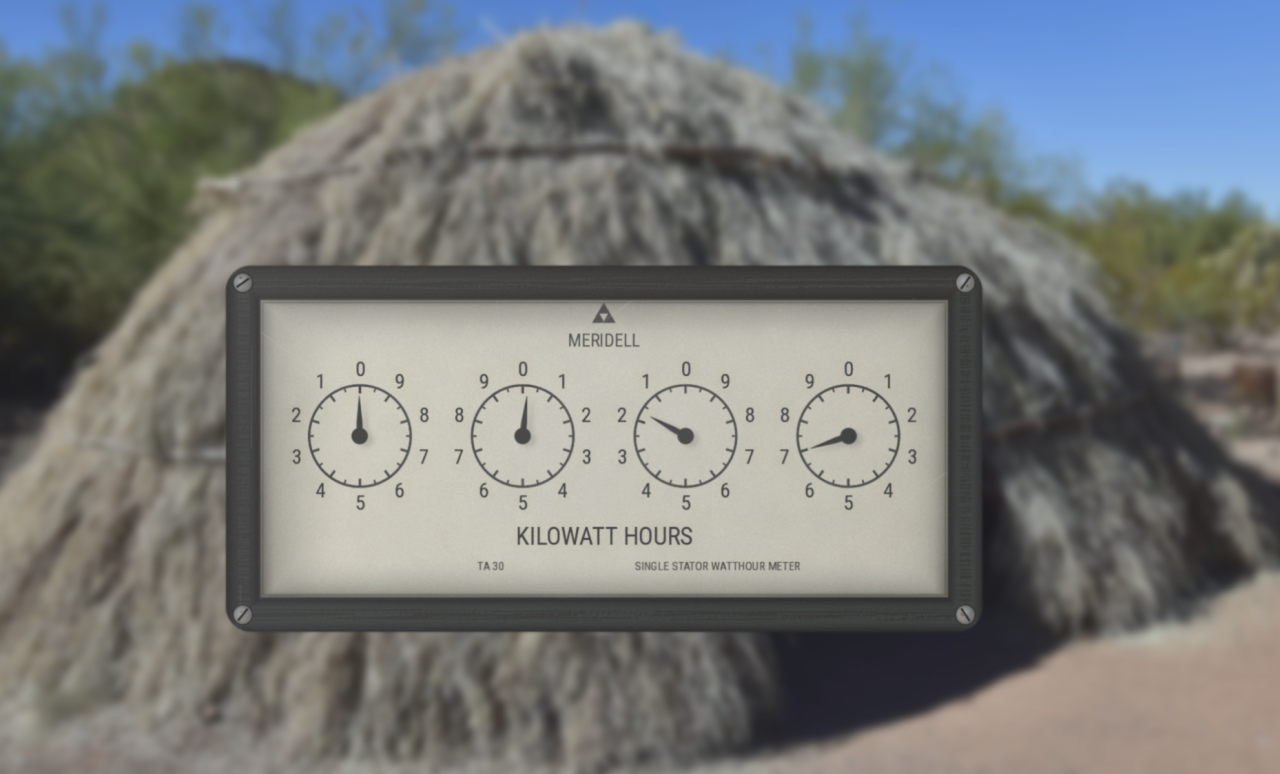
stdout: 17; kWh
